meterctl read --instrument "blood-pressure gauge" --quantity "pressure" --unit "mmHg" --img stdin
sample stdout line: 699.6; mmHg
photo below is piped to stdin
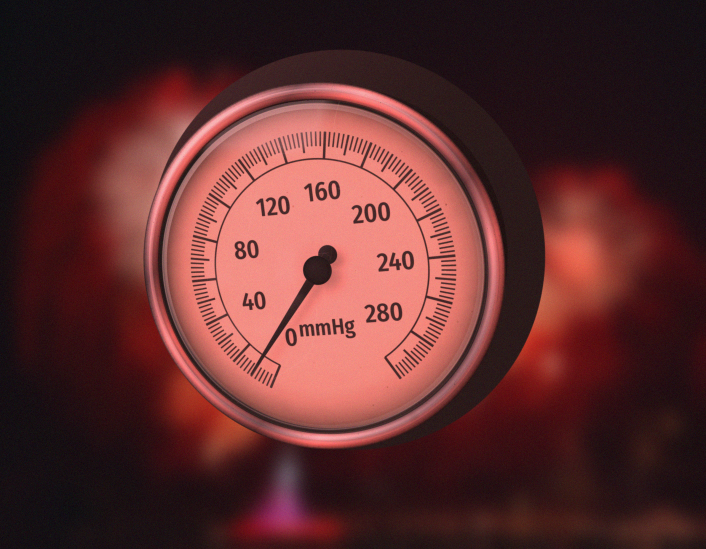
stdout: 10; mmHg
